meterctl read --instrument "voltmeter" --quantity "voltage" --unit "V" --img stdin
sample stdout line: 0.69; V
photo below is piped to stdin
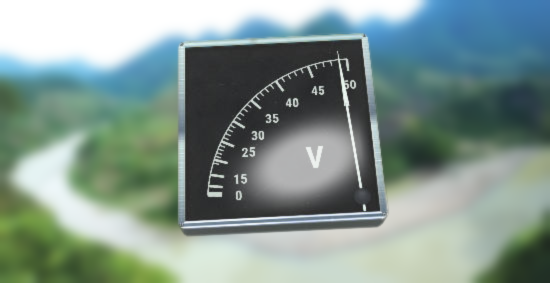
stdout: 49; V
